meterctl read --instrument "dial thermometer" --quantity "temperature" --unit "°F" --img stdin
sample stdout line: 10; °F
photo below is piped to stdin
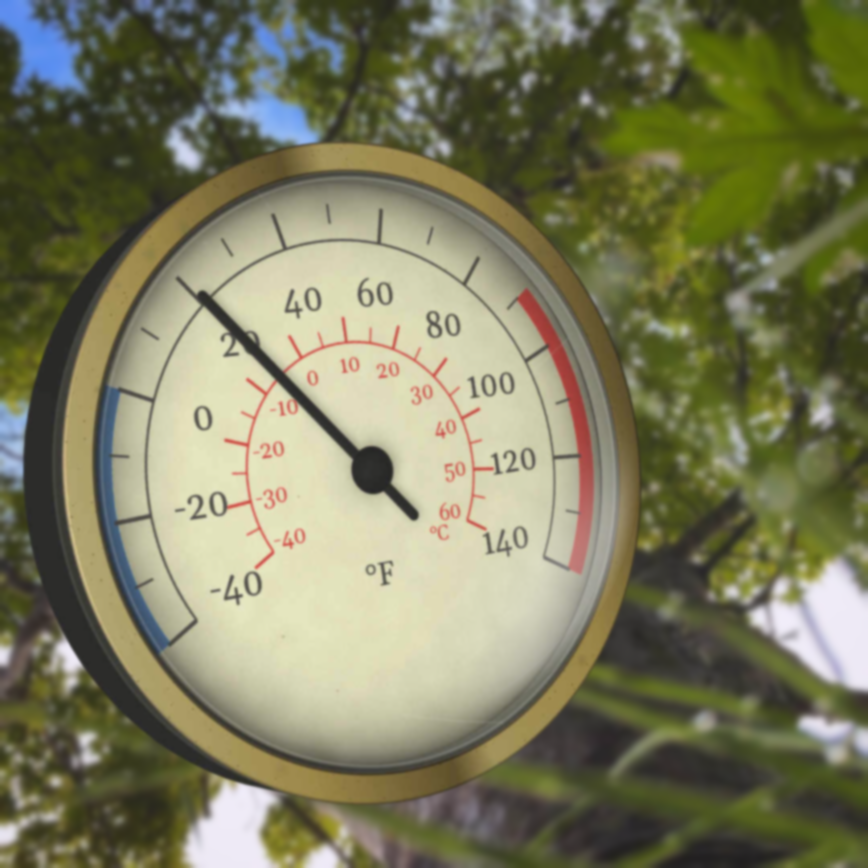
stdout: 20; °F
